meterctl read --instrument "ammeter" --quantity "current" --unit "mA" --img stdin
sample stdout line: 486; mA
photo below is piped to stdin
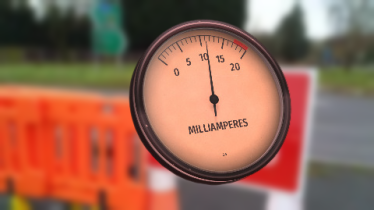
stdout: 11; mA
